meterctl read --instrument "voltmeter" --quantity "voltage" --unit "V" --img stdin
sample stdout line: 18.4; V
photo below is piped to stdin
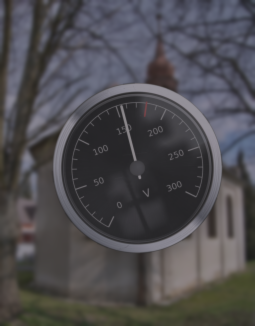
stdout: 155; V
